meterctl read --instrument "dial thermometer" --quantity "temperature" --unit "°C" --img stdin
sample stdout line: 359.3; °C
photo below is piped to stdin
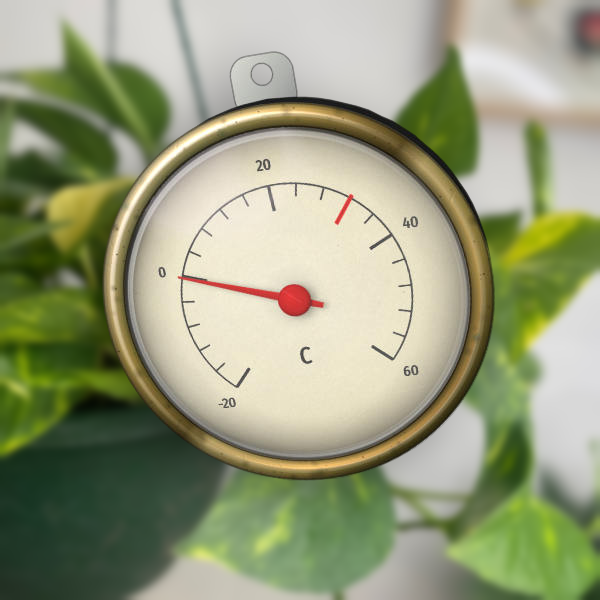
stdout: 0; °C
